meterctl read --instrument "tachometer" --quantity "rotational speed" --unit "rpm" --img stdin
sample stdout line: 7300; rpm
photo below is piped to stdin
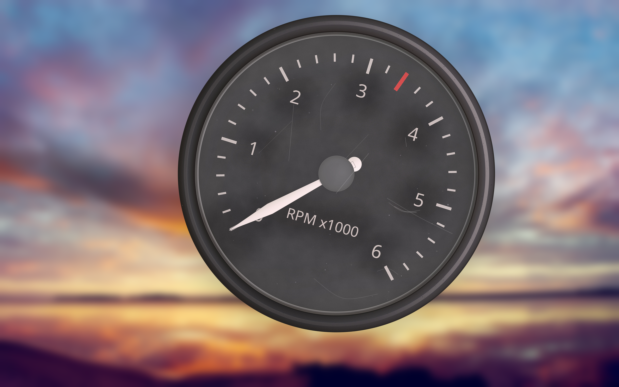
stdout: 0; rpm
